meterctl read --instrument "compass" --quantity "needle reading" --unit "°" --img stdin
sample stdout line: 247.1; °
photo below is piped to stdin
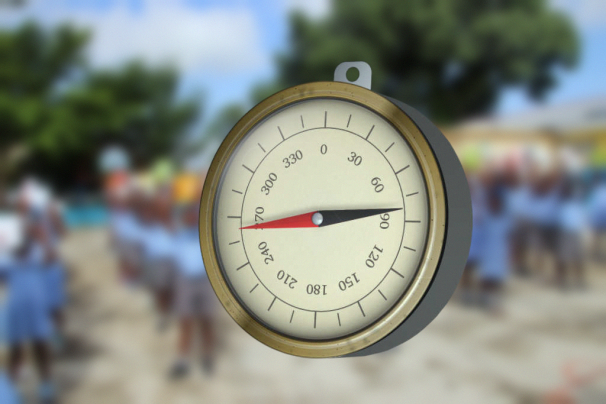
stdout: 262.5; °
